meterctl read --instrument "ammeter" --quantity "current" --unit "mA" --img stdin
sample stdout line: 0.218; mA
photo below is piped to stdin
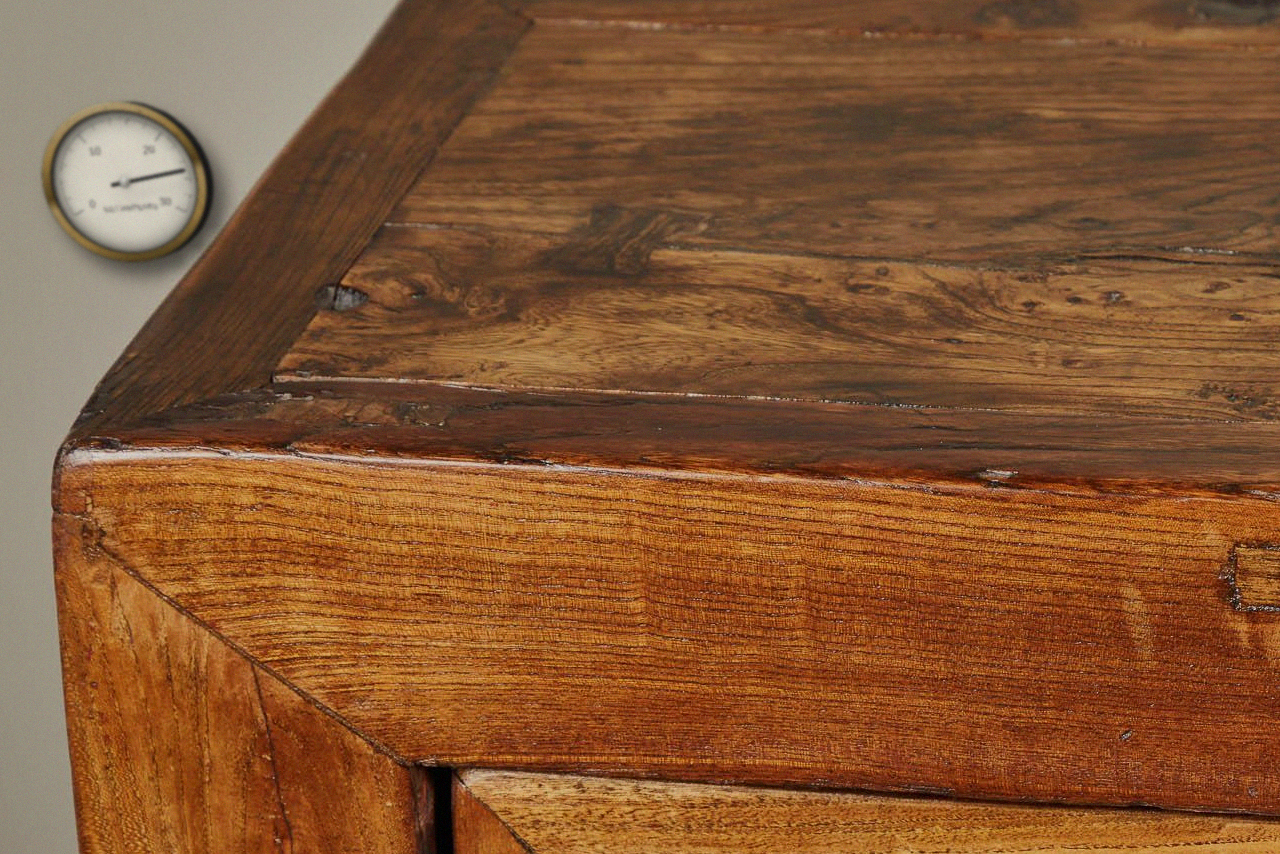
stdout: 25; mA
